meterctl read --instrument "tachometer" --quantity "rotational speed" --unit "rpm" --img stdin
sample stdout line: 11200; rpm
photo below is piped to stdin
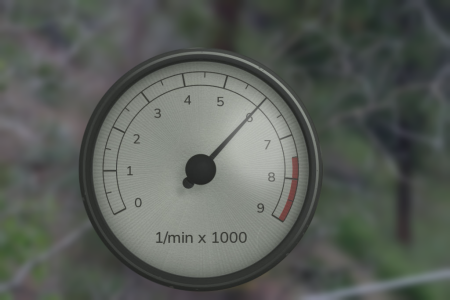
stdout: 6000; rpm
